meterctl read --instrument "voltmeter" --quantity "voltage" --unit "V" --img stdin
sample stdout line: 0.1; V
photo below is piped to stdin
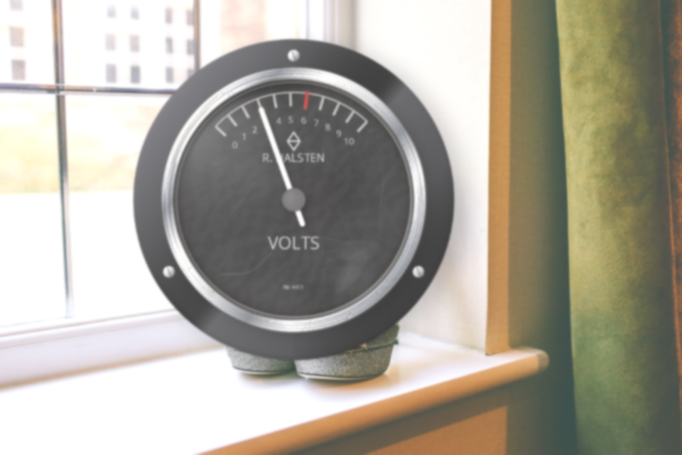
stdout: 3; V
